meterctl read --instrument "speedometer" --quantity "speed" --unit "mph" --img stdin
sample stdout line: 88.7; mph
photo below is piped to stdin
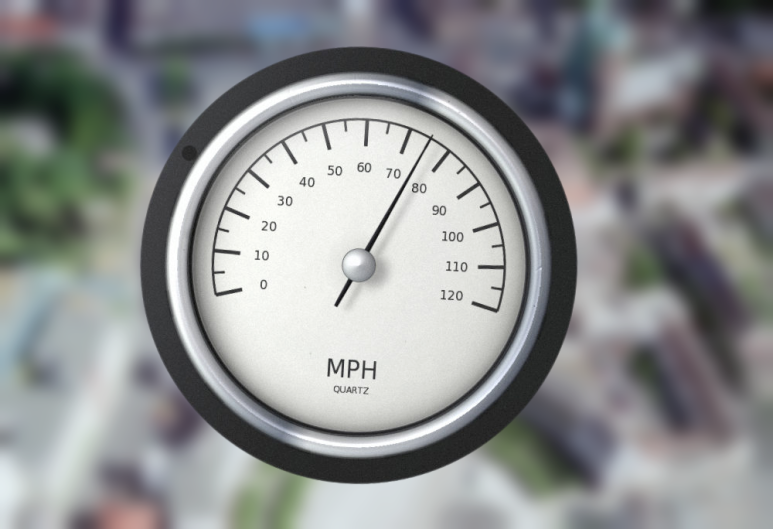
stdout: 75; mph
